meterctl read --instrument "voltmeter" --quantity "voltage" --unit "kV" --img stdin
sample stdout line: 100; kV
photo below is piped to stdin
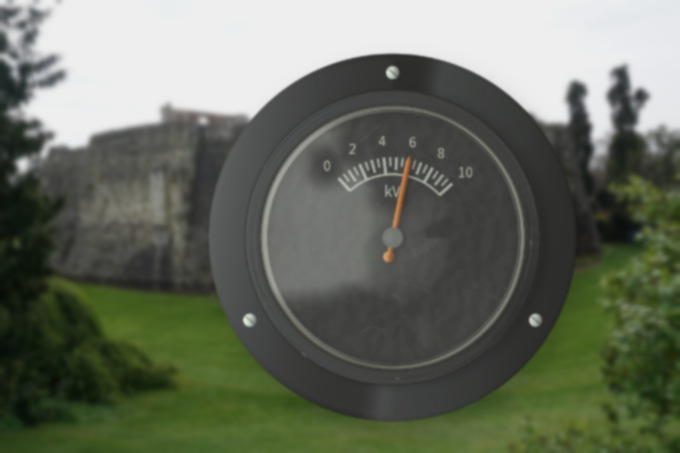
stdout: 6; kV
